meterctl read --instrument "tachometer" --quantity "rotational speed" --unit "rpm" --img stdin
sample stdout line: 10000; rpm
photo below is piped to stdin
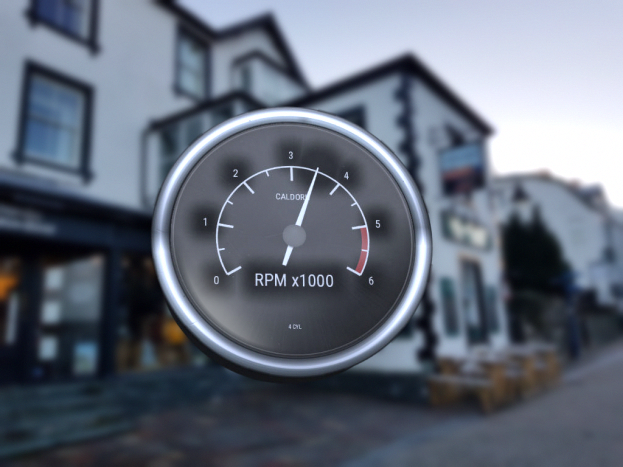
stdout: 3500; rpm
